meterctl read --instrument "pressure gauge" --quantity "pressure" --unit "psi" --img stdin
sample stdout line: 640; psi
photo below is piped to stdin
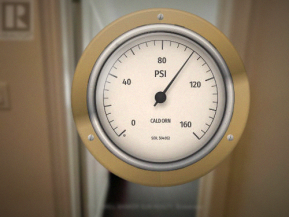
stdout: 100; psi
